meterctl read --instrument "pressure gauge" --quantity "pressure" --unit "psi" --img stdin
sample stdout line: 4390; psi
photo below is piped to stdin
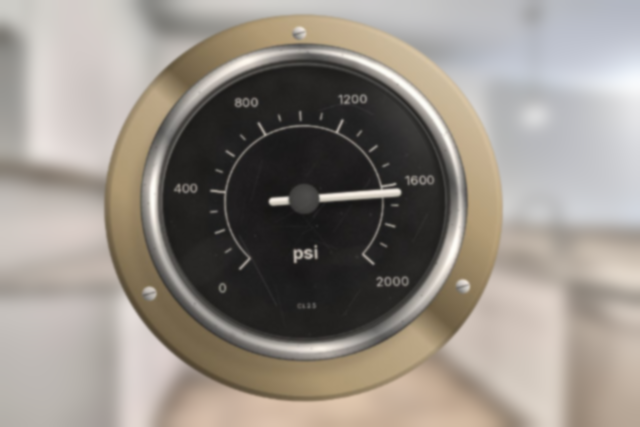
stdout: 1650; psi
